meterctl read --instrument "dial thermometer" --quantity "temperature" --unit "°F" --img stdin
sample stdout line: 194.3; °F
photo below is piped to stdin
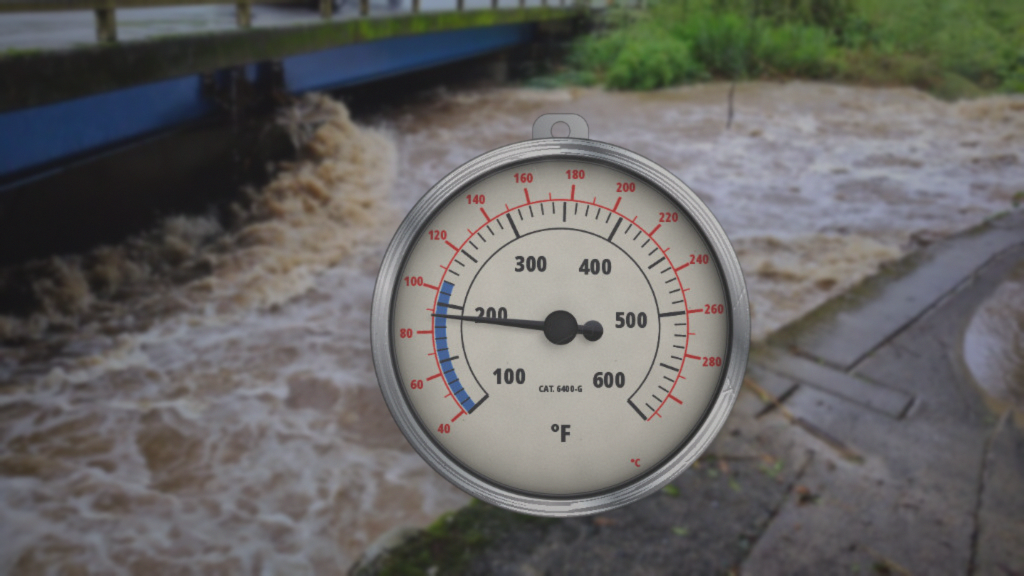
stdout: 190; °F
